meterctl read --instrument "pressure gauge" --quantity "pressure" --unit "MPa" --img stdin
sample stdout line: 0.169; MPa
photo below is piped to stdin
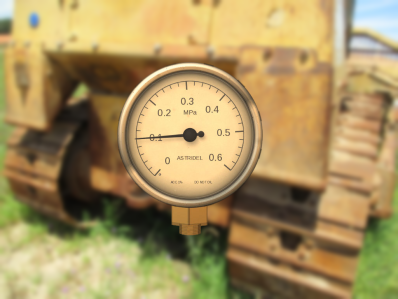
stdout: 0.1; MPa
